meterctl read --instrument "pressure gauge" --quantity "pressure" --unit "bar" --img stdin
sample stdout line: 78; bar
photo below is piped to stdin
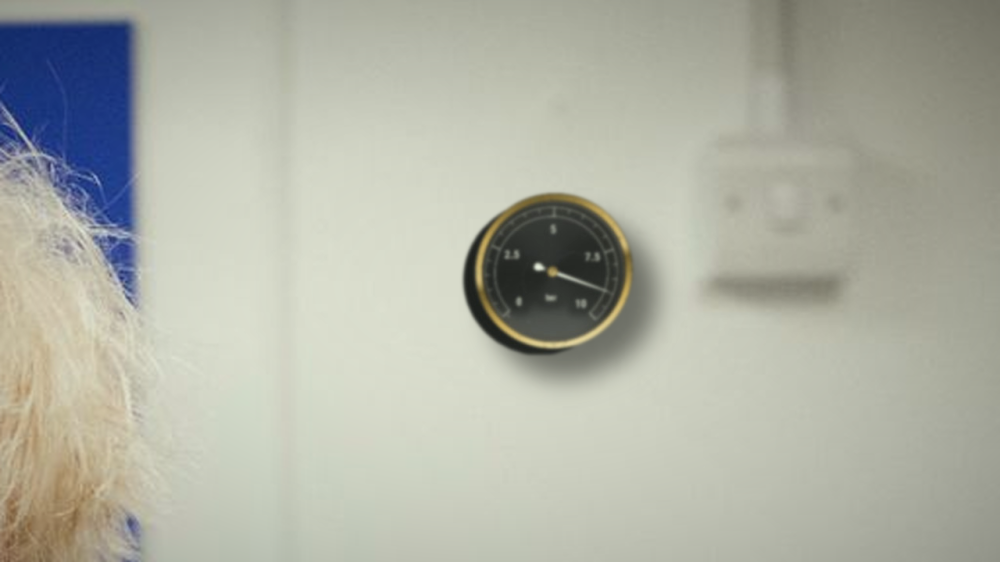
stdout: 9; bar
